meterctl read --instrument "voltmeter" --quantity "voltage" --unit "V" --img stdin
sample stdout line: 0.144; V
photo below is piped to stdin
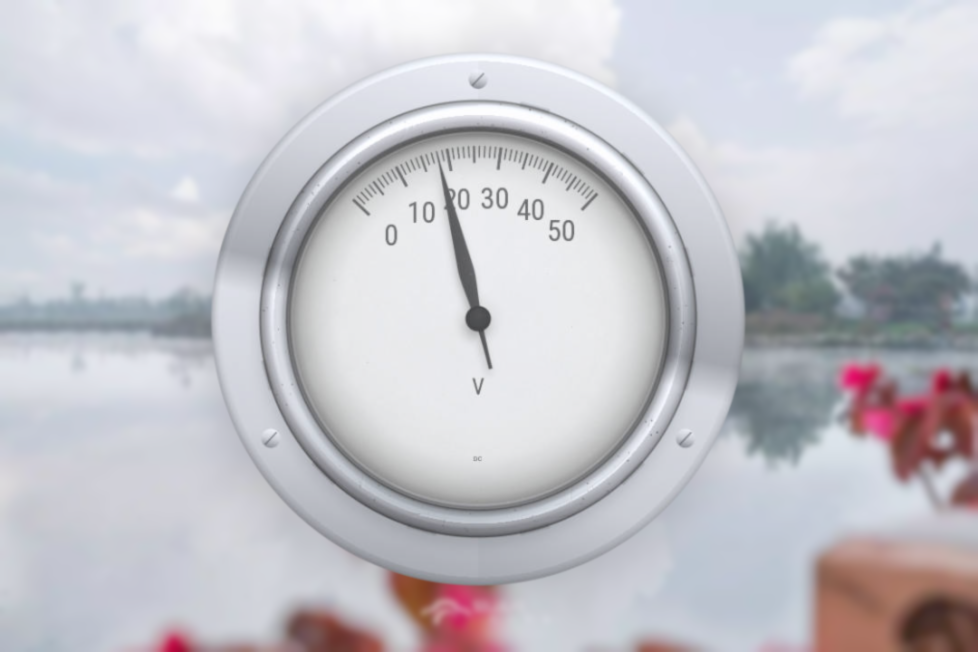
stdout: 18; V
